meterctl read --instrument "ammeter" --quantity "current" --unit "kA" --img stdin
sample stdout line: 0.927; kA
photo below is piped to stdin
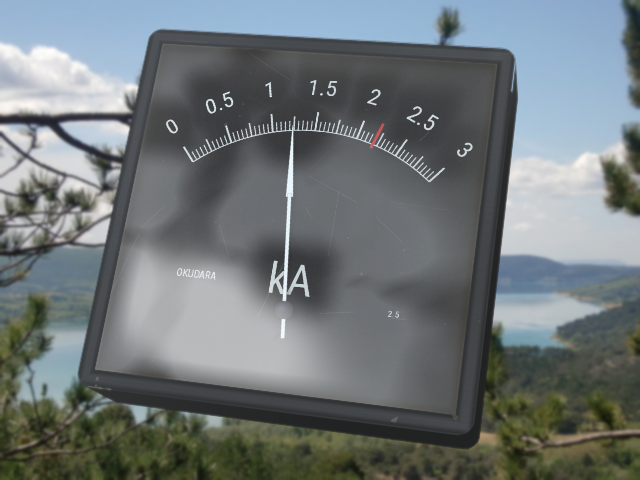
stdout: 1.25; kA
